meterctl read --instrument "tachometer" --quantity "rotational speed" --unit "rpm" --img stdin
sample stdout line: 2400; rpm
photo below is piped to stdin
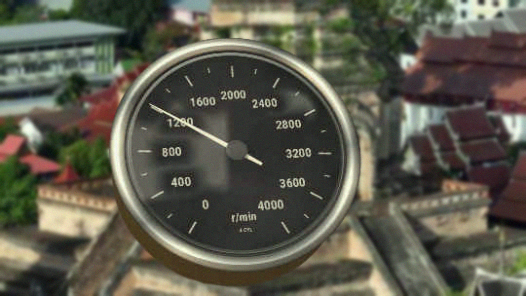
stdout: 1200; rpm
